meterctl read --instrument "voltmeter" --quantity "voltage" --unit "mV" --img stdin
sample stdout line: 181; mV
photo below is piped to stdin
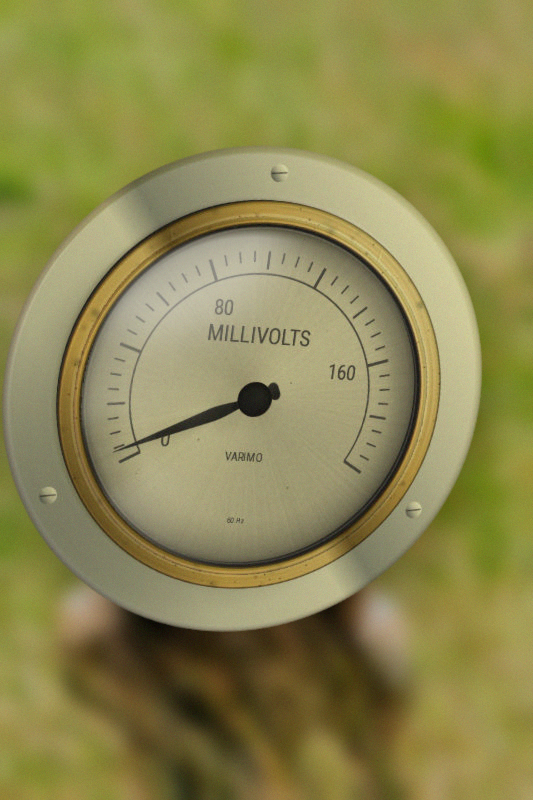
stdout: 5; mV
